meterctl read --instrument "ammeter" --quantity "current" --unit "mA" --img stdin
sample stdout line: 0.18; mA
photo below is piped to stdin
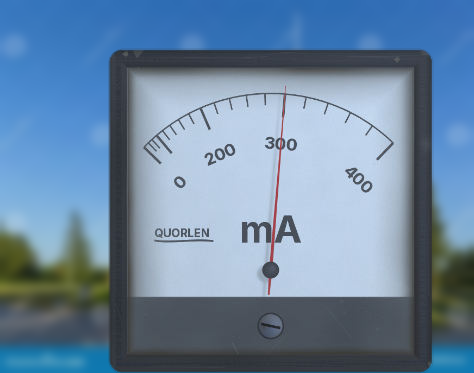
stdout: 300; mA
